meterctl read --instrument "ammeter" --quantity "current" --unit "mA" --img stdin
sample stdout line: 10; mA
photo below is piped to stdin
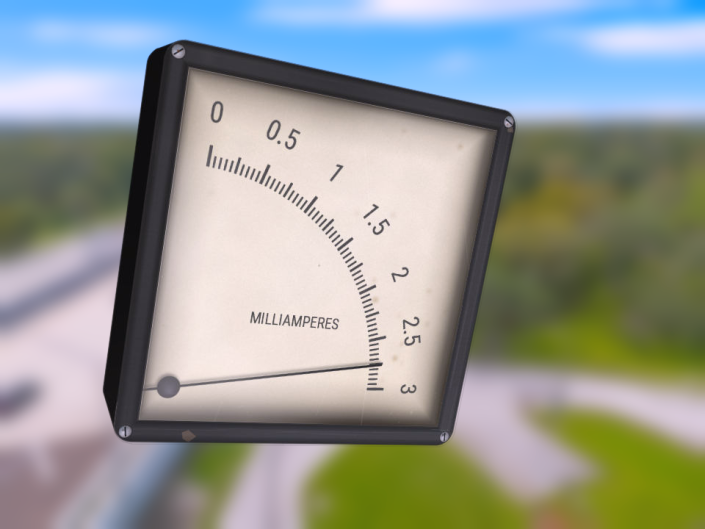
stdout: 2.75; mA
